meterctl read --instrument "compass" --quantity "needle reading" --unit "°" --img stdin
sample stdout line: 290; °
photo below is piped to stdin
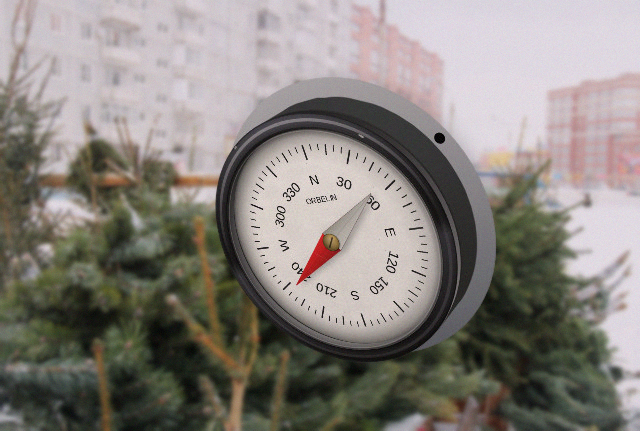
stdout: 235; °
